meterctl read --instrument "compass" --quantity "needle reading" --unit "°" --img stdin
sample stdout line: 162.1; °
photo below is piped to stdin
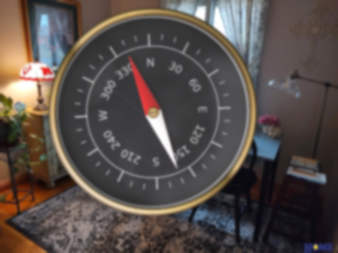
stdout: 340; °
